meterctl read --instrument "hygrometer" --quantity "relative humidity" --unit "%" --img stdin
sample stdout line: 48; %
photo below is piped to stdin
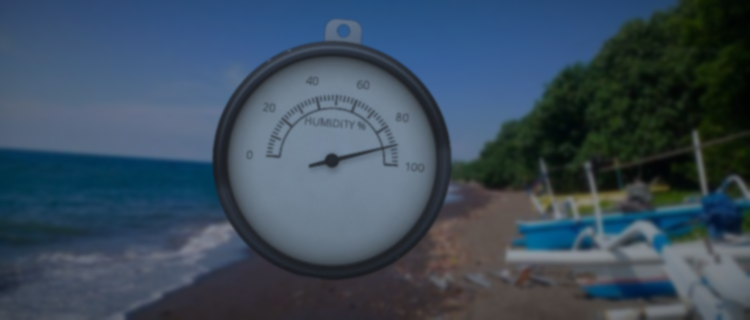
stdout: 90; %
